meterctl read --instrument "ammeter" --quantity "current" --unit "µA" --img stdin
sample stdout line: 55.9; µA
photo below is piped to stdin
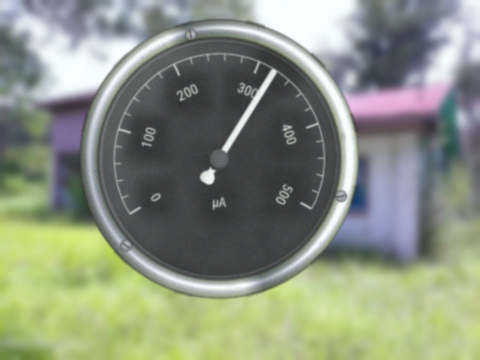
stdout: 320; µA
